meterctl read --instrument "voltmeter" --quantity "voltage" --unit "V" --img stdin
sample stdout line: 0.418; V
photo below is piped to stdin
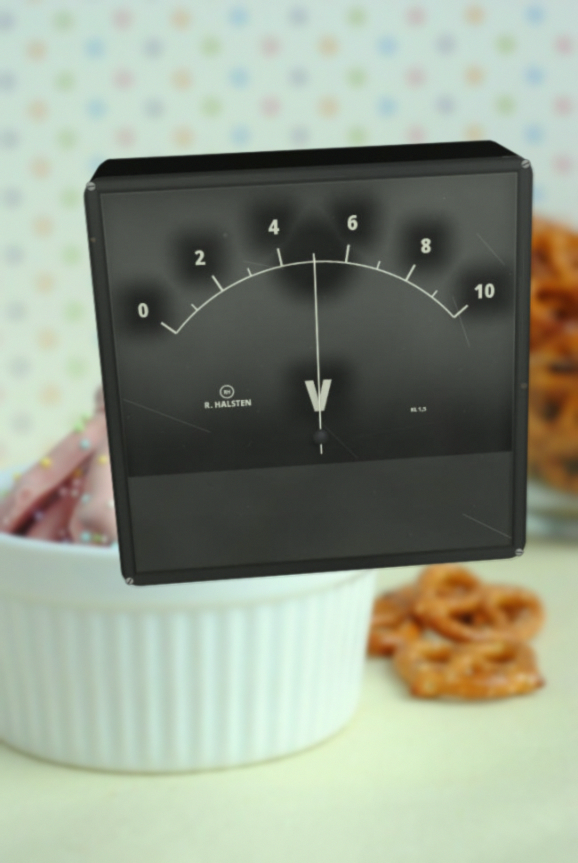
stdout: 5; V
